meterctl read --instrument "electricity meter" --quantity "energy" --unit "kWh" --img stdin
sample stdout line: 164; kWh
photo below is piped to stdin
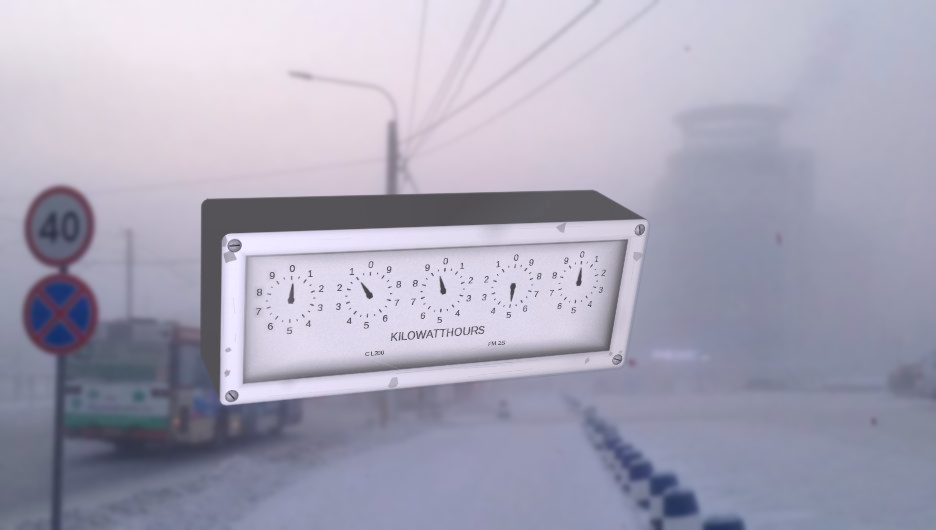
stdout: 950; kWh
